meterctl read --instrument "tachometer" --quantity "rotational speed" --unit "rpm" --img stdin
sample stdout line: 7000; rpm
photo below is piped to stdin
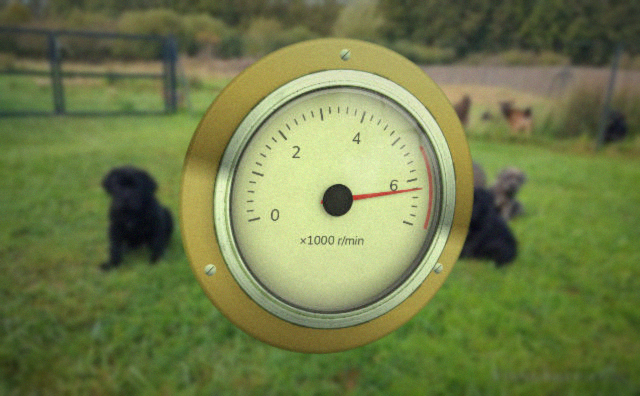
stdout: 6200; rpm
